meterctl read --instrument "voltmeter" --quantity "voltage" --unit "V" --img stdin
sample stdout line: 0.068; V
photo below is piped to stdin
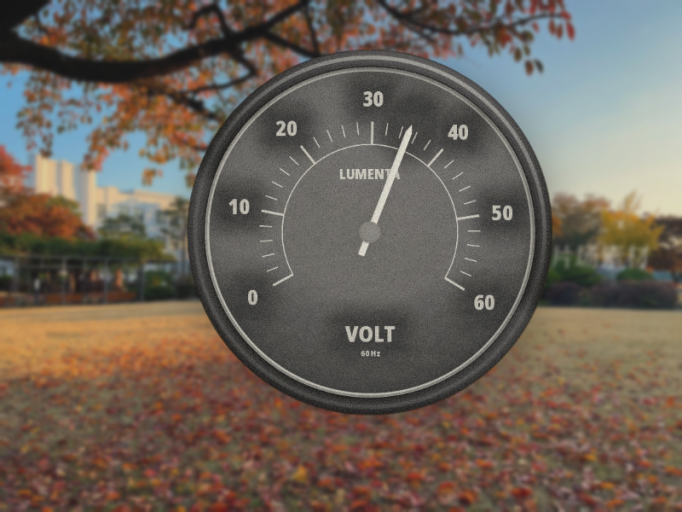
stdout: 35; V
